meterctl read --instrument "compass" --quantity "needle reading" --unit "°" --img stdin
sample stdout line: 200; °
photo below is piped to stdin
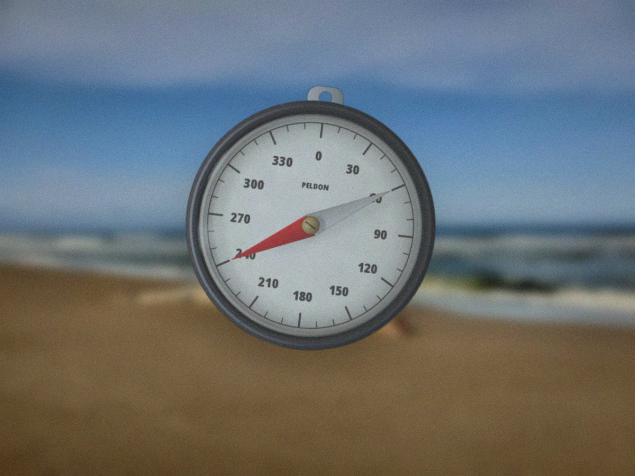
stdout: 240; °
